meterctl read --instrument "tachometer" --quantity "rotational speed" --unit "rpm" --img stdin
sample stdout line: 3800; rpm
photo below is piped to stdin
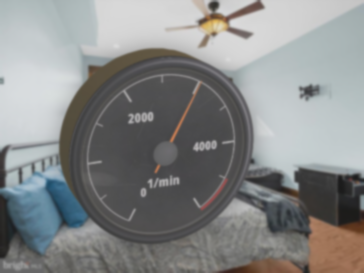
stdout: 3000; rpm
